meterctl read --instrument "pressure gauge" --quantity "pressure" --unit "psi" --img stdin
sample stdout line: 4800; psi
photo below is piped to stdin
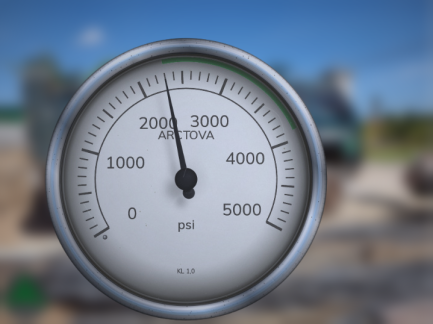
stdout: 2300; psi
